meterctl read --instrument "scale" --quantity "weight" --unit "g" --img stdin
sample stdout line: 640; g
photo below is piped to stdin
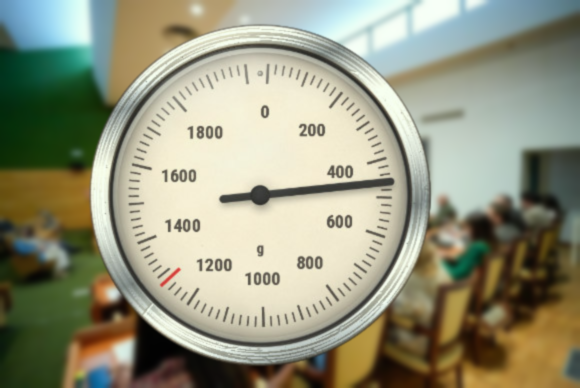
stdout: 460; g
